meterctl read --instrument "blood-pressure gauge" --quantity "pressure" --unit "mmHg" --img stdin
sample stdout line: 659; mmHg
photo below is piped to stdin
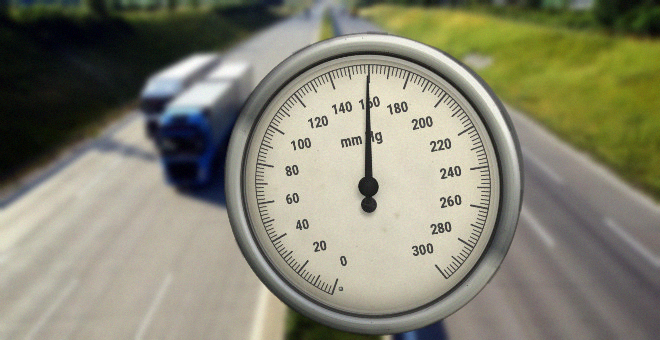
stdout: 160; mmHg
